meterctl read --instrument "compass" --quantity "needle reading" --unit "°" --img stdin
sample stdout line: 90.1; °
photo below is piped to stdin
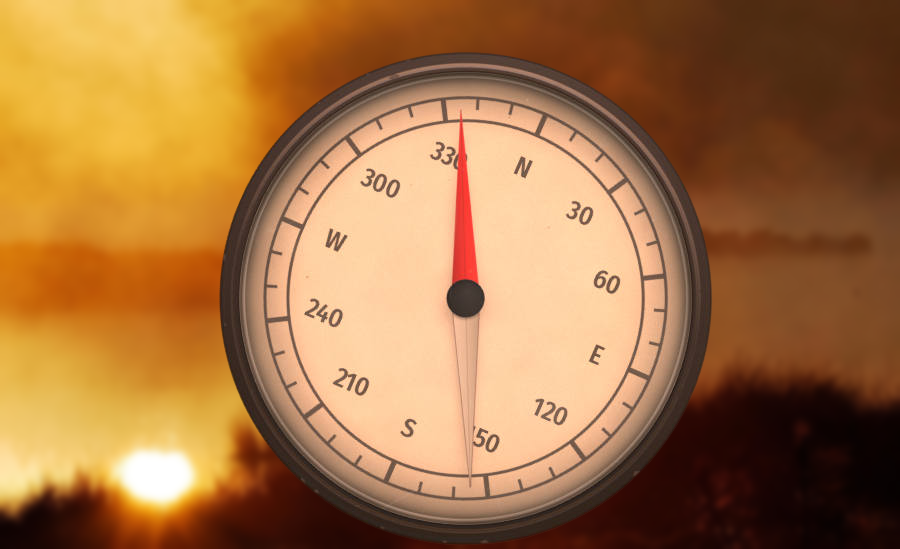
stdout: 335; °
